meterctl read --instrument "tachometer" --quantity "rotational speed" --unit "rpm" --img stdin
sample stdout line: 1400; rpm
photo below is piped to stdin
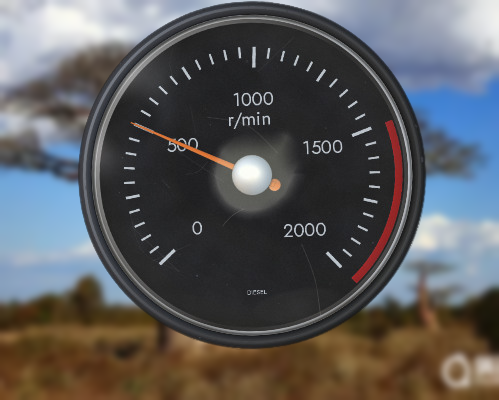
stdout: 500; rpm
